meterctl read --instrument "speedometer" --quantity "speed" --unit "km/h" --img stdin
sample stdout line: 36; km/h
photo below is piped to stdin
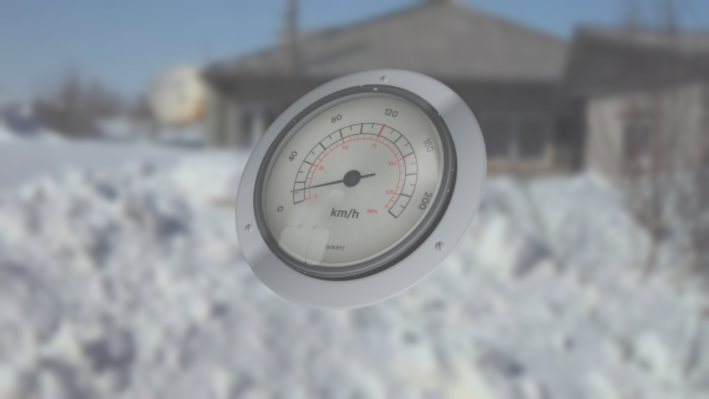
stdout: 10; km/h
